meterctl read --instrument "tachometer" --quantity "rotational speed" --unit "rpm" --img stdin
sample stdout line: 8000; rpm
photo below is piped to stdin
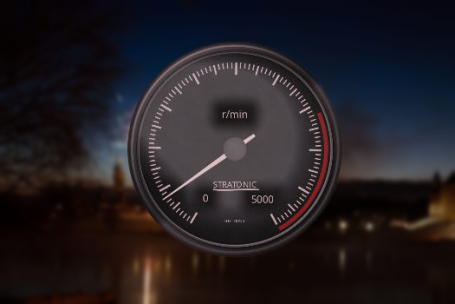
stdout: 400; rpm
